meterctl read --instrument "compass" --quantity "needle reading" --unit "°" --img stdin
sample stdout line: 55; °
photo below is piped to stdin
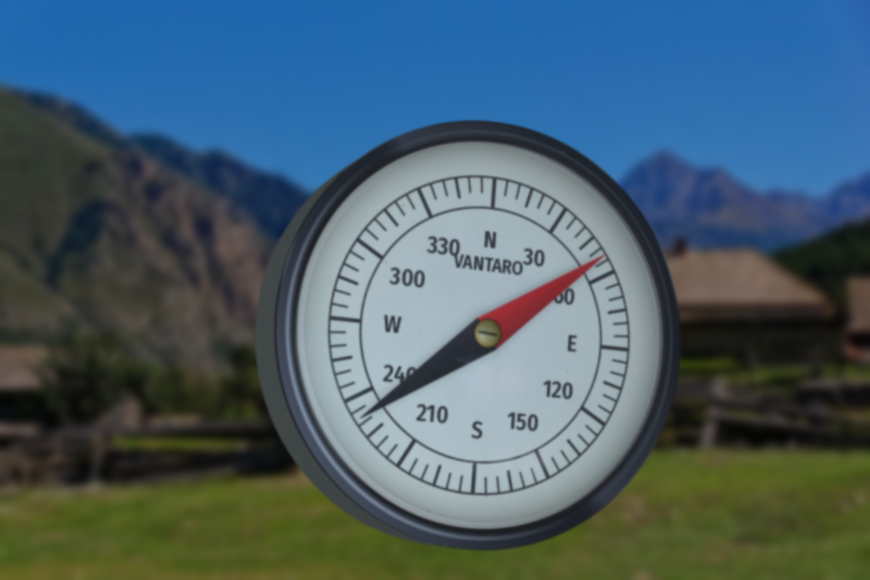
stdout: 52.5; °
